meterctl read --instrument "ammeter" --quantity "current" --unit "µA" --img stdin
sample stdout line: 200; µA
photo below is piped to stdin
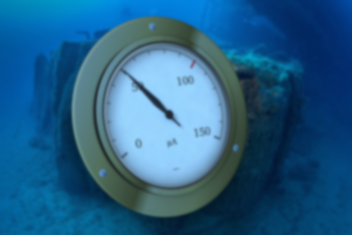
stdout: 50; µA
